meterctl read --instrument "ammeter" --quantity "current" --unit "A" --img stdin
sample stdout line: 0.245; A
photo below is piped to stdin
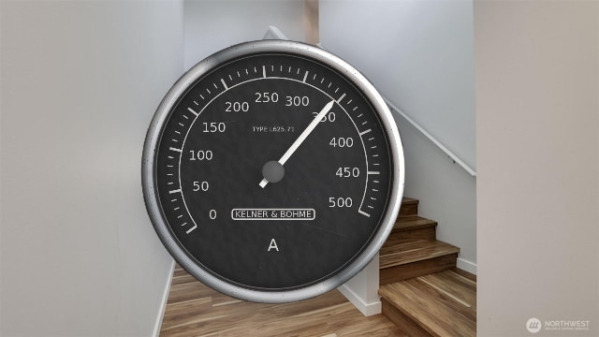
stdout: 345; A
